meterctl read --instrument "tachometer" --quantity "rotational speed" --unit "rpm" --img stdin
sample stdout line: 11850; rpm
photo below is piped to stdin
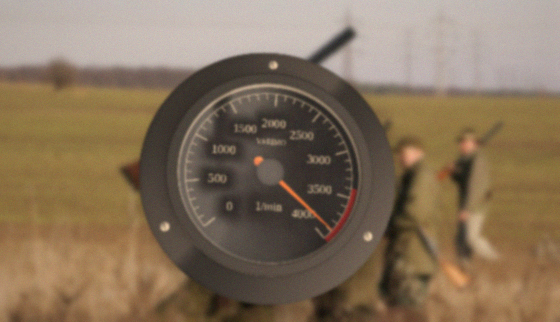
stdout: 3900; rpm
